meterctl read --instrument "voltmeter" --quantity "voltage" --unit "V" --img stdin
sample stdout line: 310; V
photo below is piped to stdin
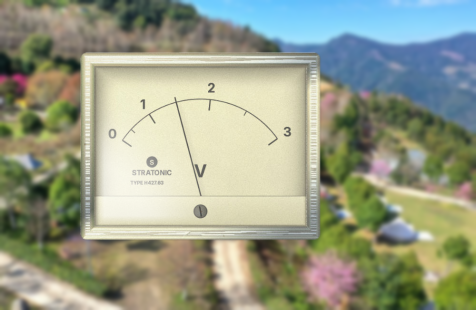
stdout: 1.5; V
